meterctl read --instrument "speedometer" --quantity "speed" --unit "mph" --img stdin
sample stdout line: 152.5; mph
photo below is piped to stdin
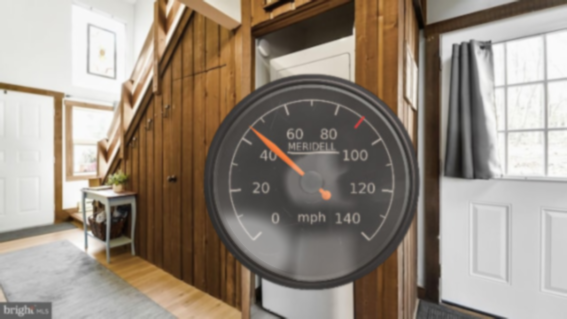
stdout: 45; mph
